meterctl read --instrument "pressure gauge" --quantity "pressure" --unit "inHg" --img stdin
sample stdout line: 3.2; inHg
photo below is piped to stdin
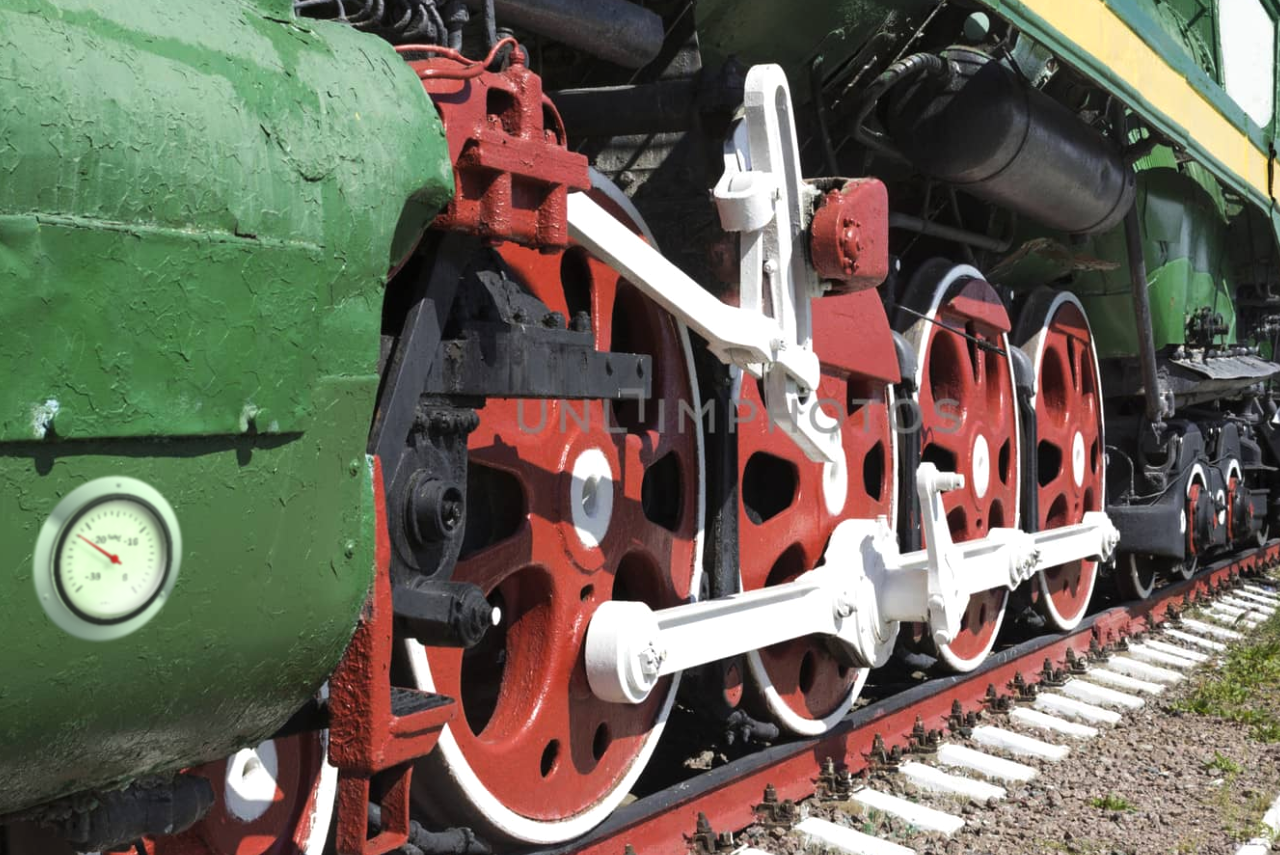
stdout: -22; inHg
